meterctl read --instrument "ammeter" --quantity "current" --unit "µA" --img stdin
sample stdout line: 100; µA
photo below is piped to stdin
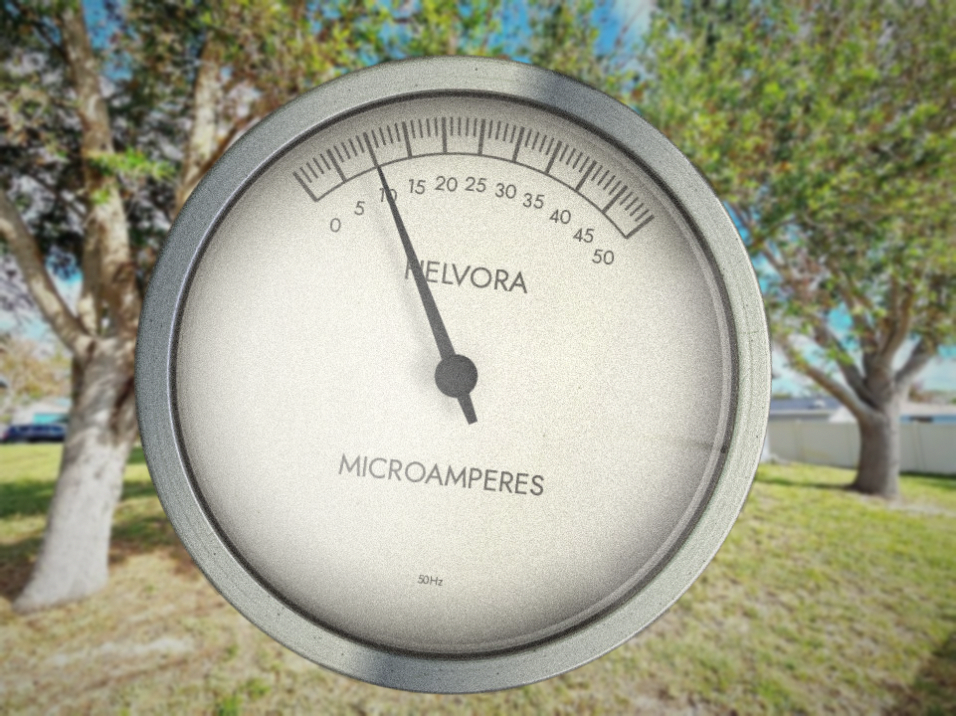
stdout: 10; µA
